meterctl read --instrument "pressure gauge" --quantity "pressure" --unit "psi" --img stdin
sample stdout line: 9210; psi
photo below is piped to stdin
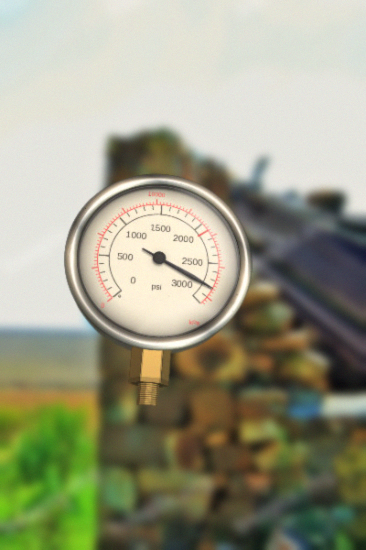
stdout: 2800; psi
